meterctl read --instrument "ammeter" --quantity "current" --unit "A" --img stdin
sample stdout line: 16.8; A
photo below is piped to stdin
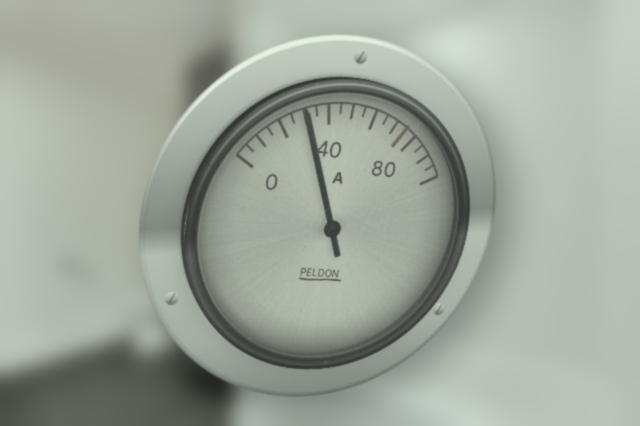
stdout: 30; A
